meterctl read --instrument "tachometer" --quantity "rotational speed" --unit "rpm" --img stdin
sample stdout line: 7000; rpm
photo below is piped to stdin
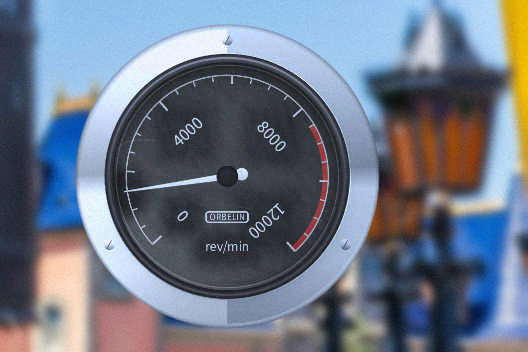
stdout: 1500; rpm
